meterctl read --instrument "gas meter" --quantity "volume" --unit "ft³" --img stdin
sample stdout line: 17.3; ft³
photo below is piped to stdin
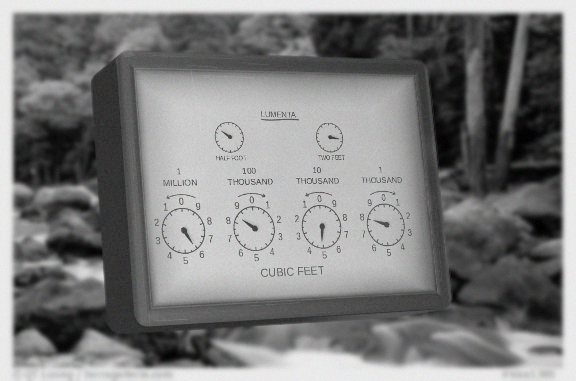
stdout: 584800; ft³
